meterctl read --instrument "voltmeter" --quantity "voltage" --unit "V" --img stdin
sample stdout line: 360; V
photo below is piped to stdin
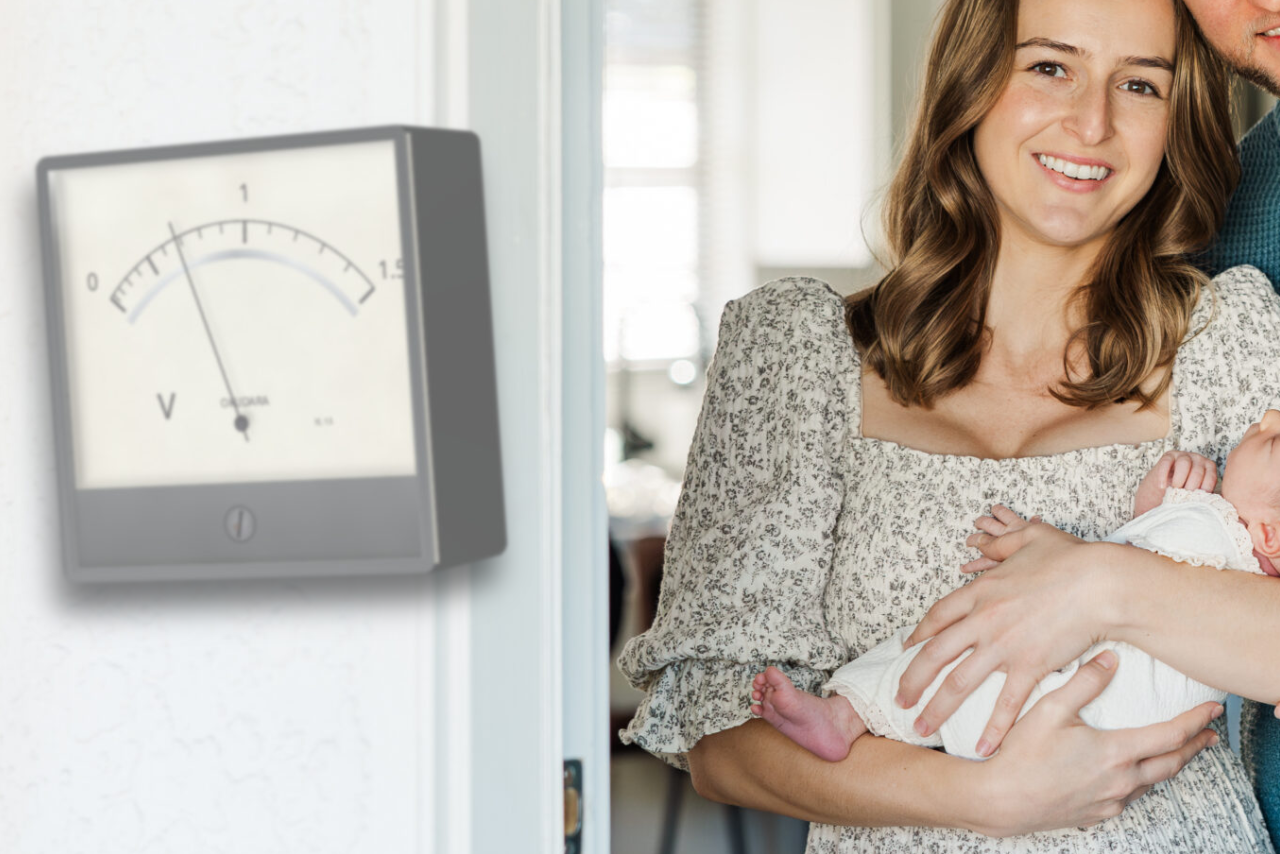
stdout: 0.7; V
